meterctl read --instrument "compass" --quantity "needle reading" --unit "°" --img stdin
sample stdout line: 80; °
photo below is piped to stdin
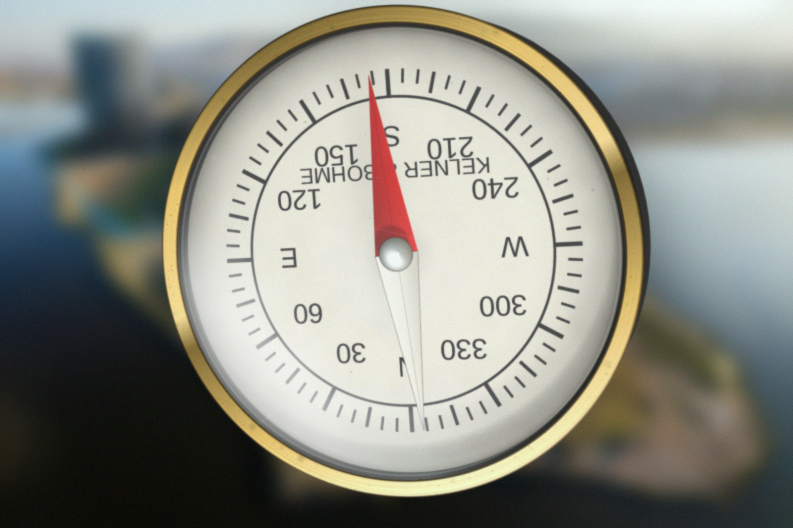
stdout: 175; °
